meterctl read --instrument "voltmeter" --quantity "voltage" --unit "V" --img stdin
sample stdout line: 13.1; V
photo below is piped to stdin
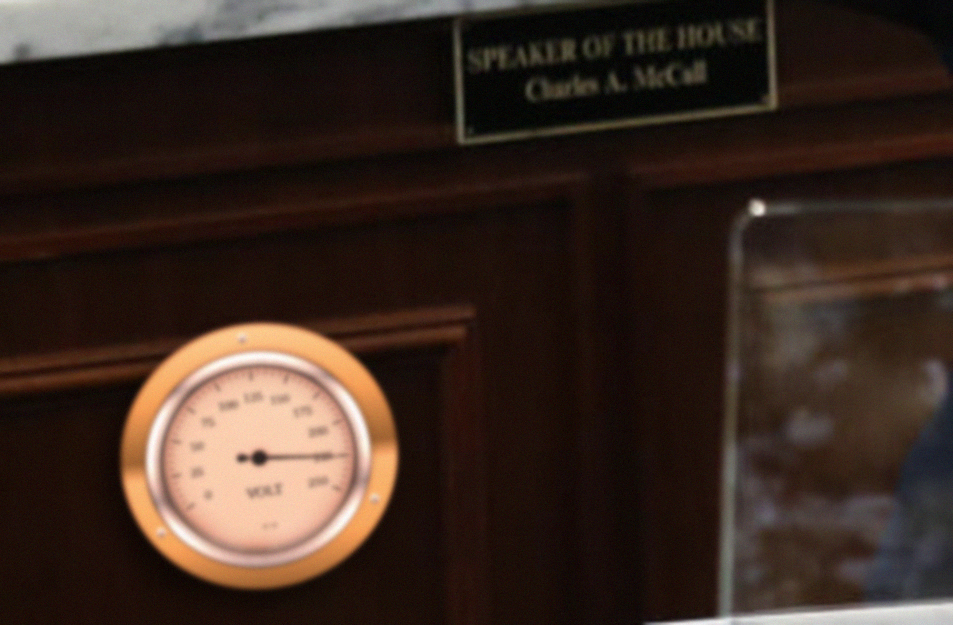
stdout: 225; V
